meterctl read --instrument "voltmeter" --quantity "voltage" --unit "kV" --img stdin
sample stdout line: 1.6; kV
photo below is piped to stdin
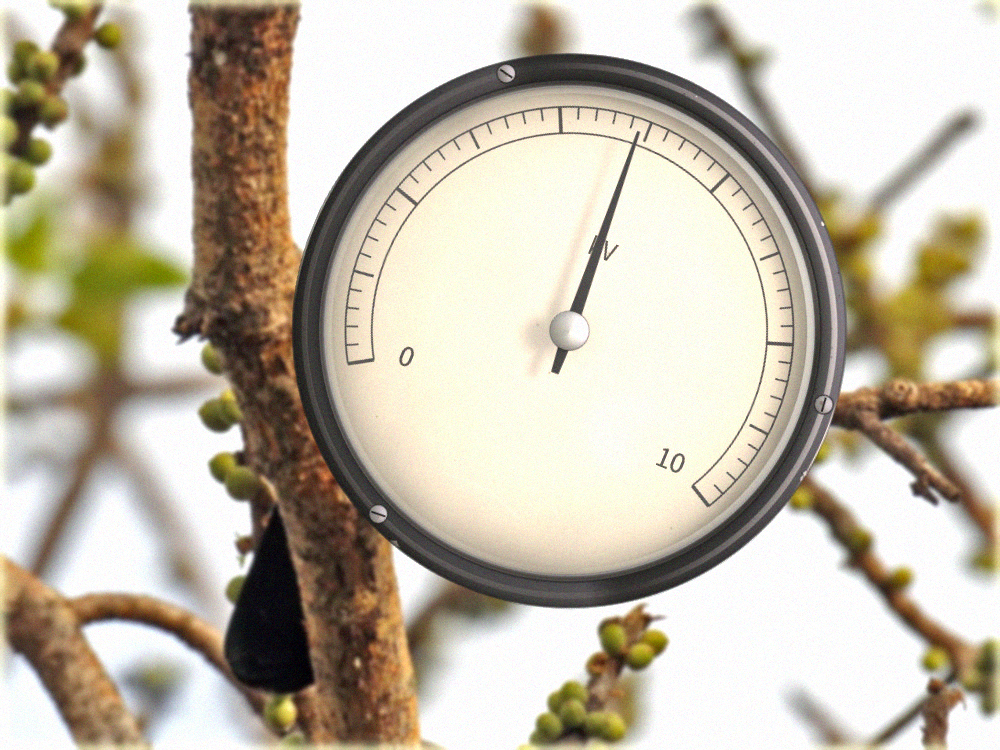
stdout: 4.9; kV
